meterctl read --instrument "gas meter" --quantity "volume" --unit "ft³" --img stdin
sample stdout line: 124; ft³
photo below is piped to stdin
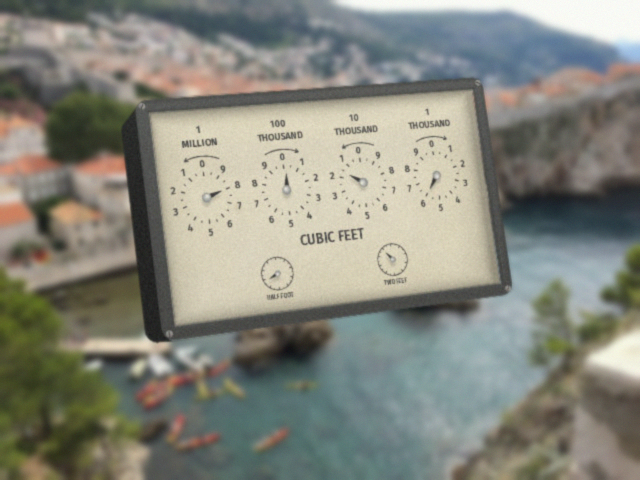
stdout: 801600; ft³
